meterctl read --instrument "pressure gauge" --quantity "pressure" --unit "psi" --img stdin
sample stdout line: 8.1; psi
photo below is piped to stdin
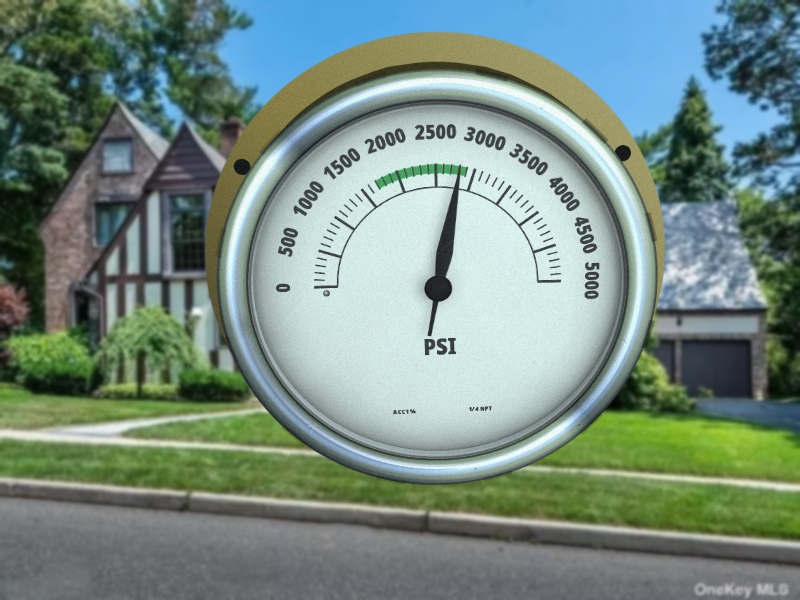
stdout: 2800; psi
